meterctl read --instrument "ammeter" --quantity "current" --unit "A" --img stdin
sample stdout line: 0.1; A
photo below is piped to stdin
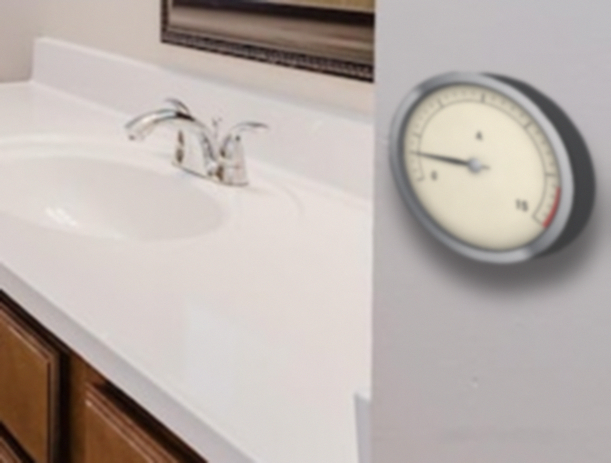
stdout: 1.5; A
